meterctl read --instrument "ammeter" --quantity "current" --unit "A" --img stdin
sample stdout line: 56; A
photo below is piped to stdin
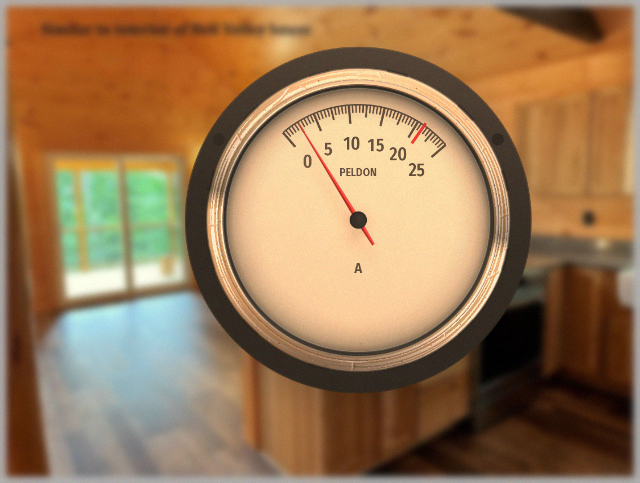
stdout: 2.5; A
